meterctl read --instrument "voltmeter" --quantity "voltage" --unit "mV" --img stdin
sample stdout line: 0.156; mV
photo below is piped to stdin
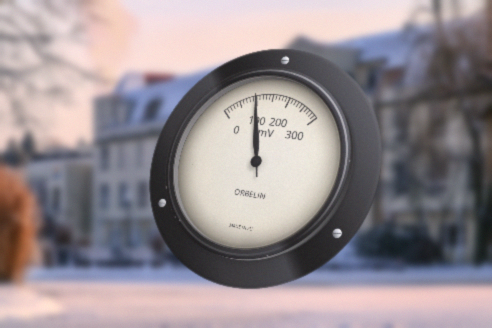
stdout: 100; mV
